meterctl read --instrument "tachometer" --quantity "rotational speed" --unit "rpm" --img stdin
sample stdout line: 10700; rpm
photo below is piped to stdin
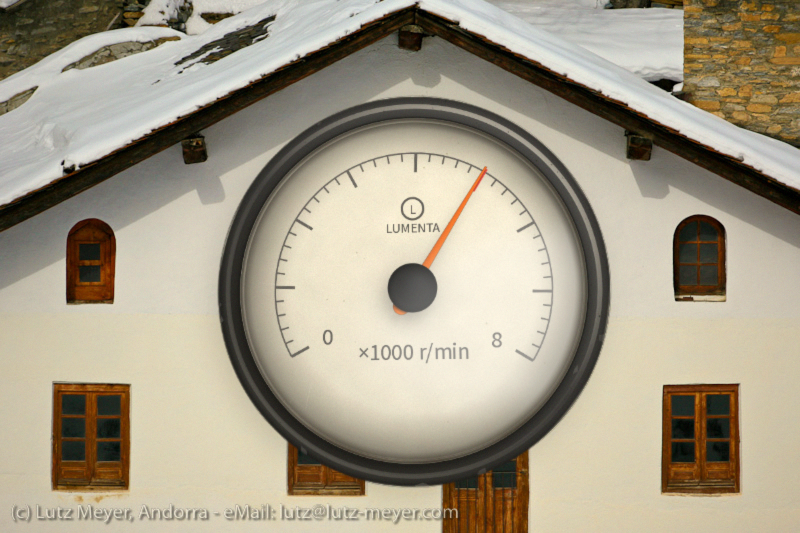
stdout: 5000; rpm
